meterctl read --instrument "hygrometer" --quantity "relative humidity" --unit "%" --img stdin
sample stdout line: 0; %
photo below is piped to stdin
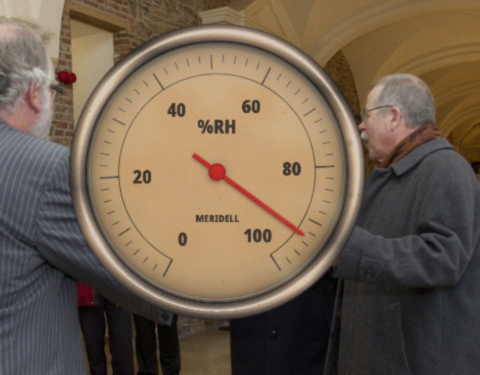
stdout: 93; %
